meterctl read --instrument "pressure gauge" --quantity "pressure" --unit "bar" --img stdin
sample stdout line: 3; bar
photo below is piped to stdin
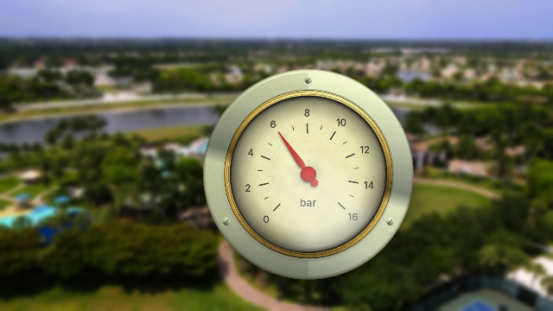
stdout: 6; bar
